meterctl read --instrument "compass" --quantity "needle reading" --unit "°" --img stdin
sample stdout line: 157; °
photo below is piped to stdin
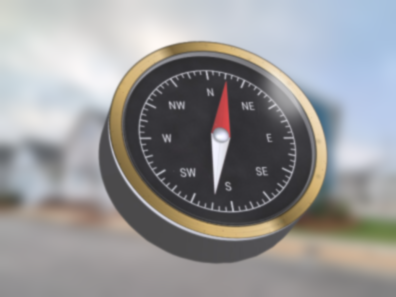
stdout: 15; °
